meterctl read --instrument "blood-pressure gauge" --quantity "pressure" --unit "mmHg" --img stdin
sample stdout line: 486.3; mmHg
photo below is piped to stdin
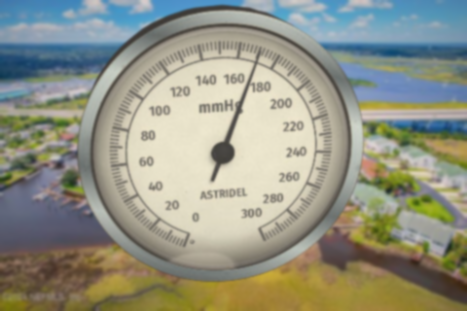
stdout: 170; mmHg
